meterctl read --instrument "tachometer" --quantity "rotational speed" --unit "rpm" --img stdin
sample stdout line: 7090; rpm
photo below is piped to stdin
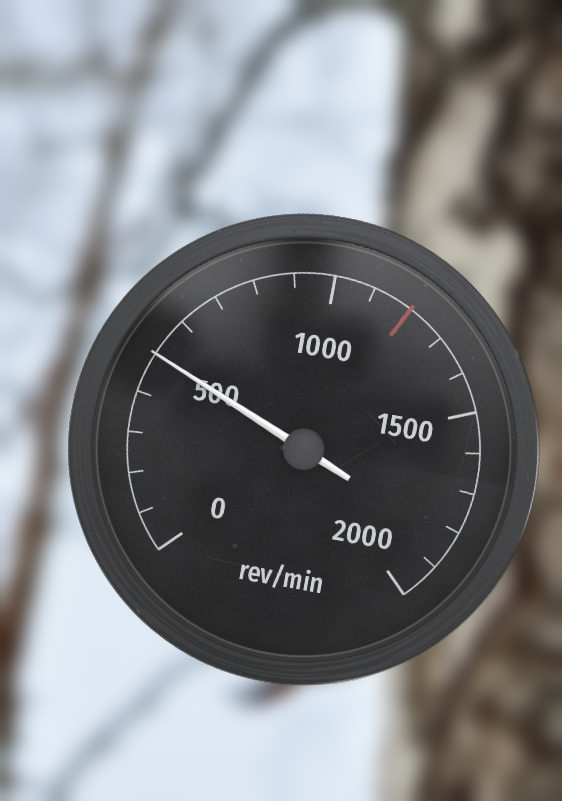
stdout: 500; rpm
